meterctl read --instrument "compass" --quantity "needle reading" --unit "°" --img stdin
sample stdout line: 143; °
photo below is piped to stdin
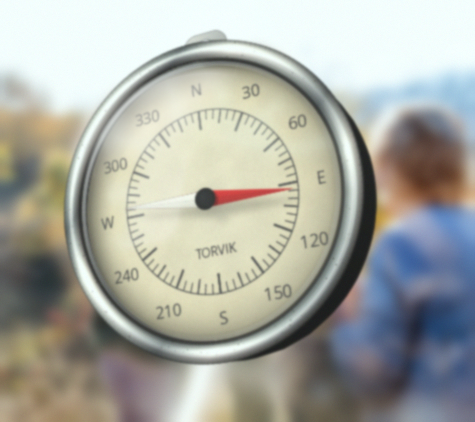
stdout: 95; °
